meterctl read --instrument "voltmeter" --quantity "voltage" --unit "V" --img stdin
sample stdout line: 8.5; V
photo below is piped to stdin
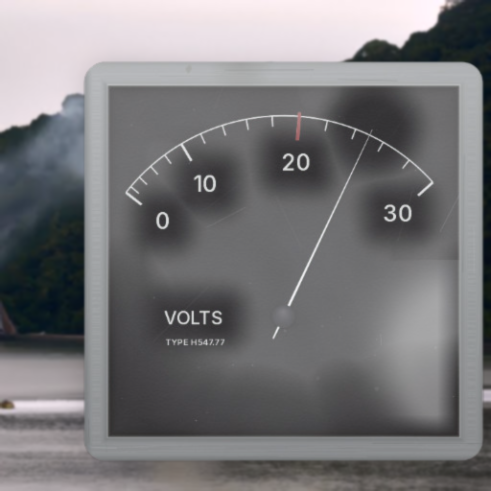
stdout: 25; V
